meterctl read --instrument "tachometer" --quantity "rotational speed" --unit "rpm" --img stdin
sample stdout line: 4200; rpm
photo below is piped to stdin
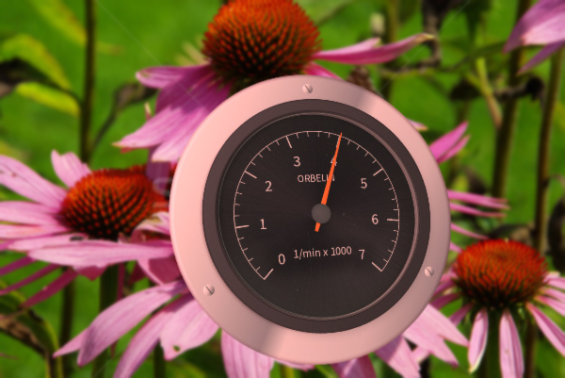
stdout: 4000; rpm
